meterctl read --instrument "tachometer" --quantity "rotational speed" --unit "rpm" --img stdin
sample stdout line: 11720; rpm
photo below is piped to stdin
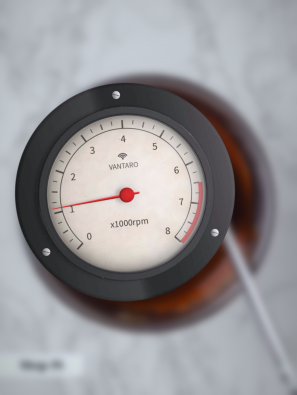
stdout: 1125; rpm
